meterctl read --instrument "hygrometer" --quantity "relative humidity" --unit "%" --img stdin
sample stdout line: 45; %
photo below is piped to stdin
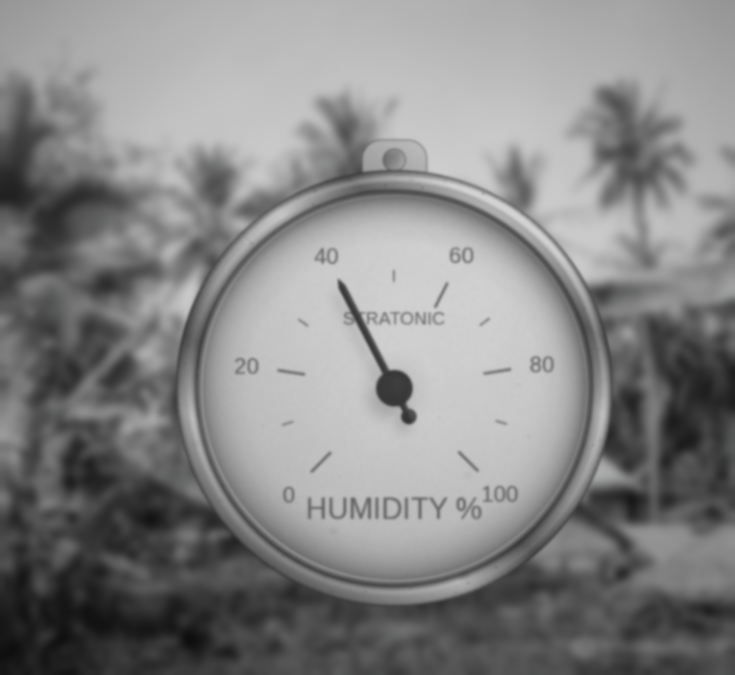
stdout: 40; %
